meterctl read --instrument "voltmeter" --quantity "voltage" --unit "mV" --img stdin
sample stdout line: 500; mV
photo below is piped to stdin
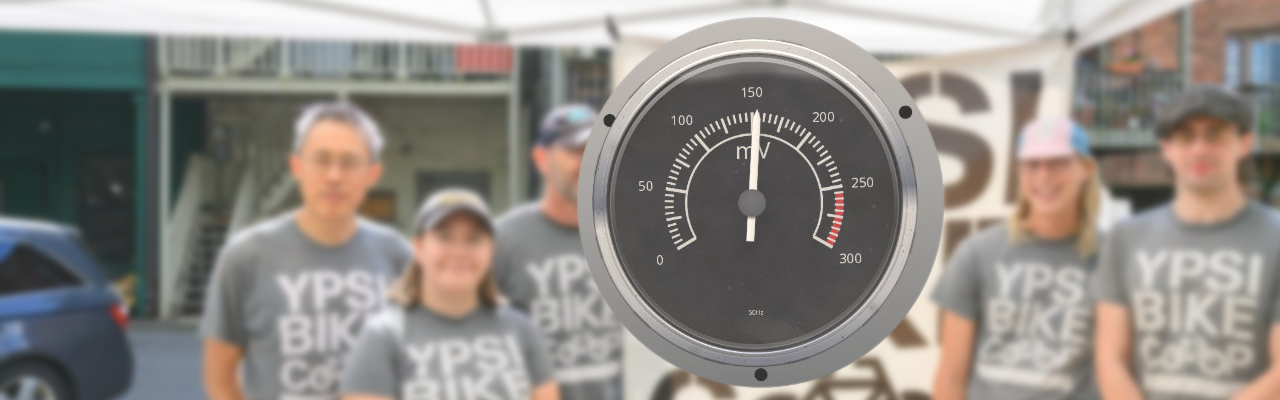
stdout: 155; mV
